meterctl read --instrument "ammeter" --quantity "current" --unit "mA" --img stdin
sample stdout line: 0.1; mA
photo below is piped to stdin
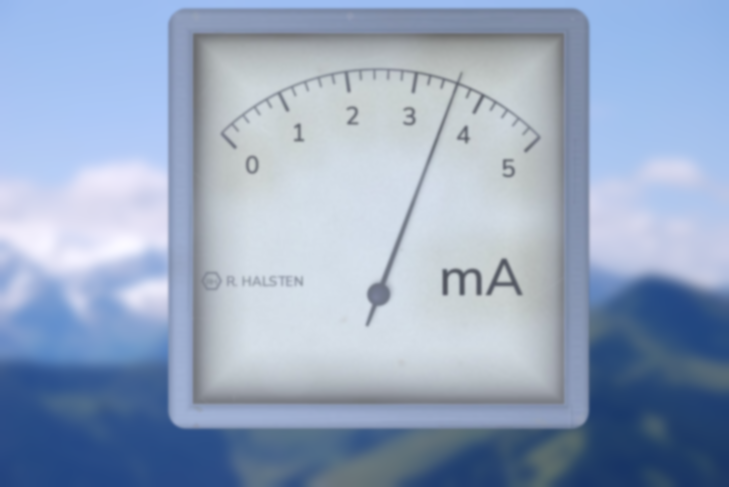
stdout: 3.6; mA
